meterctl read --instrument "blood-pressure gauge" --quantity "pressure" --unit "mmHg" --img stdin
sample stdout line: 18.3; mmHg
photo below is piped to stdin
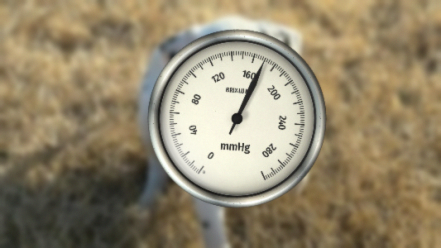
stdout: 170; mmHg
